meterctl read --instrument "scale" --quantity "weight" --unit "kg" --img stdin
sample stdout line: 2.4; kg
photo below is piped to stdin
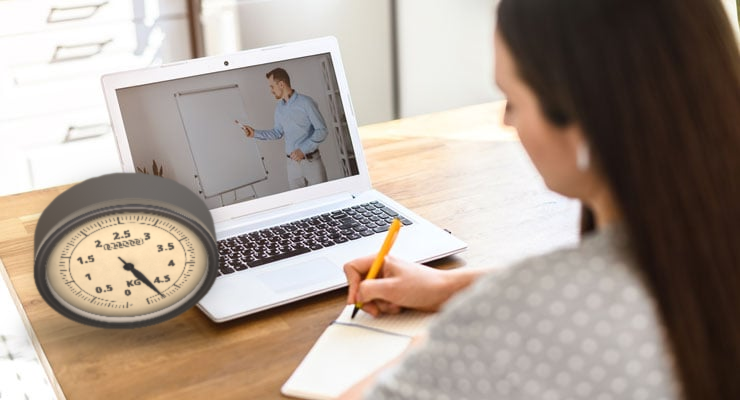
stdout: 4.75; kg
